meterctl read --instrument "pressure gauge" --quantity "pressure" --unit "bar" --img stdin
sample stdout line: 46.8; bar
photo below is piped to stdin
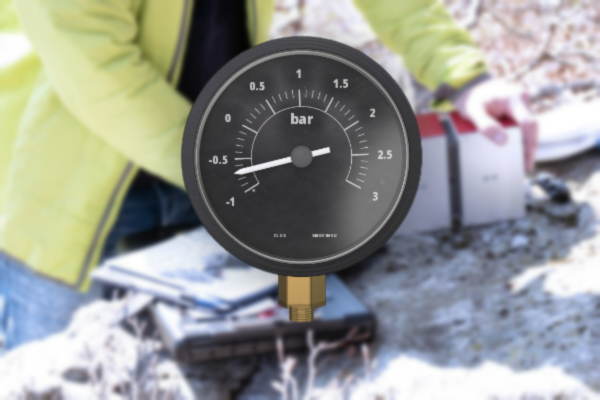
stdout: -0.7; bar
